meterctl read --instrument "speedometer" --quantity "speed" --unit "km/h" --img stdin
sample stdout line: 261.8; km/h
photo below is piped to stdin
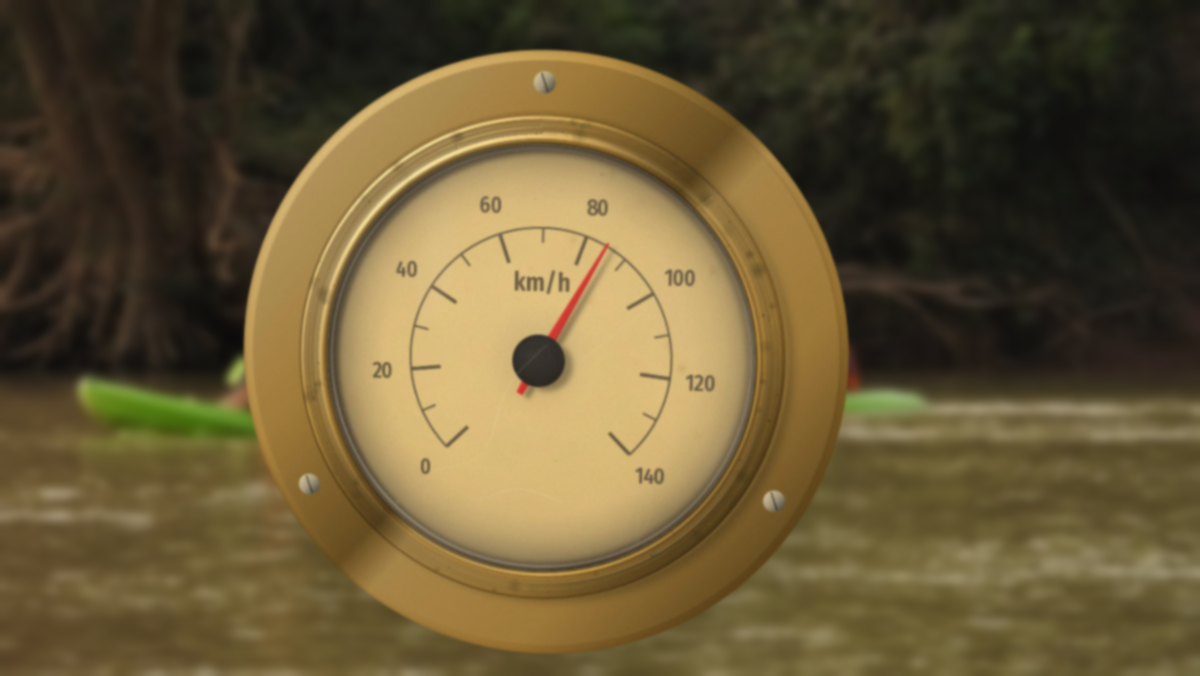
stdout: 85; km/h
